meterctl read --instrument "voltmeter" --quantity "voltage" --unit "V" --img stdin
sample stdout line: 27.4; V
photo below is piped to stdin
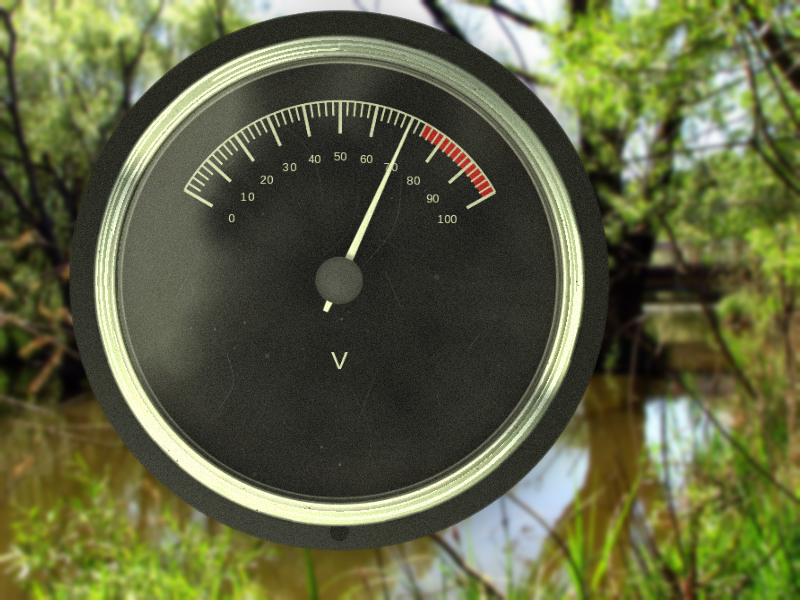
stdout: 70; V
